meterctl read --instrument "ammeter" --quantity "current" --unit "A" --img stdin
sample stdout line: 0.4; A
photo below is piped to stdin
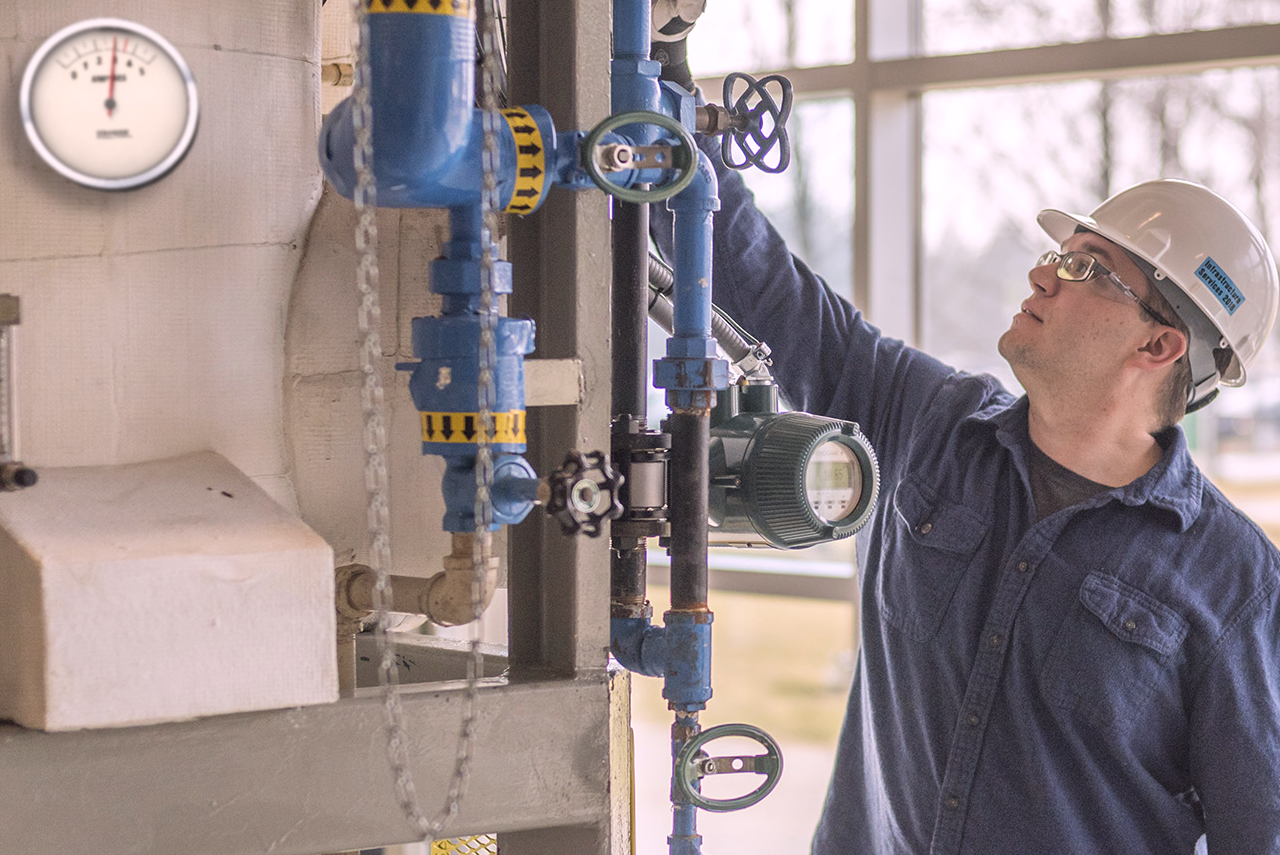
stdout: 3; A
